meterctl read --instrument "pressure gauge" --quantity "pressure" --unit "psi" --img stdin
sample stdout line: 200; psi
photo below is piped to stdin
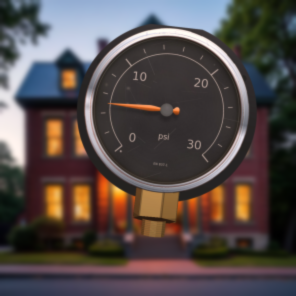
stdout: 5; psi
